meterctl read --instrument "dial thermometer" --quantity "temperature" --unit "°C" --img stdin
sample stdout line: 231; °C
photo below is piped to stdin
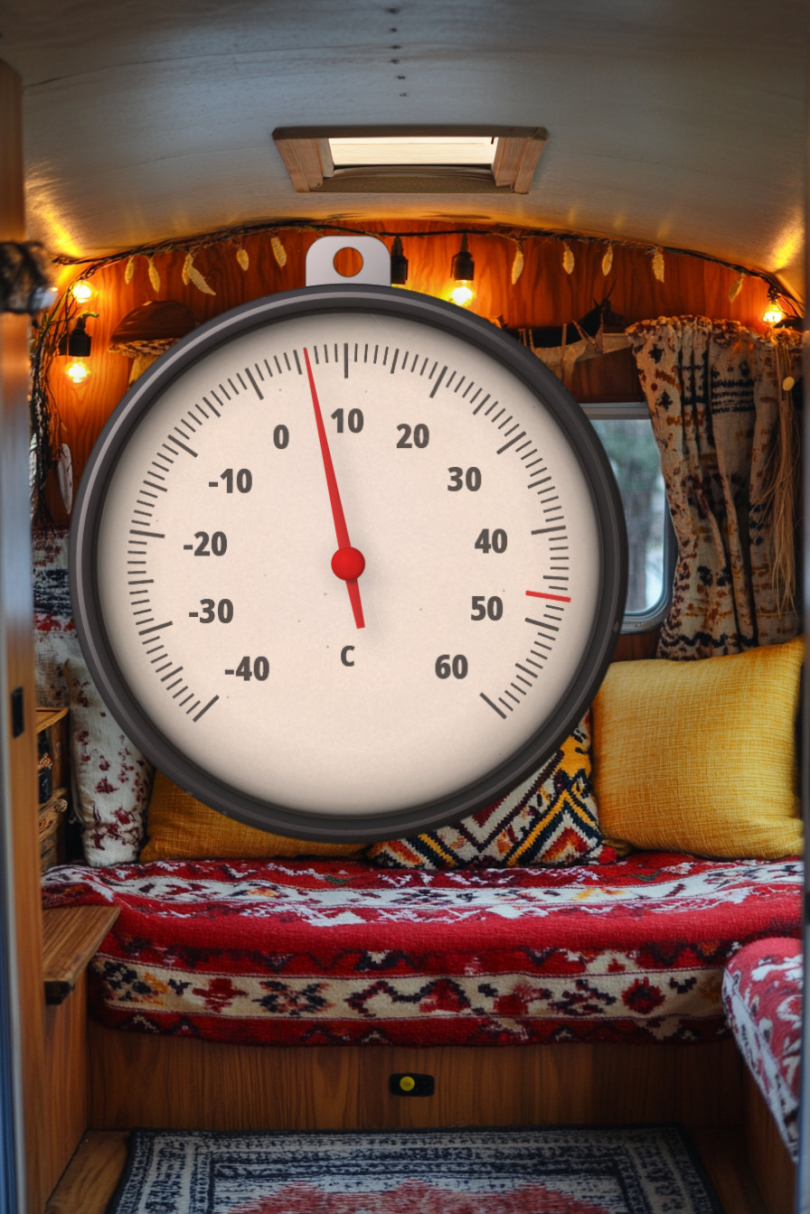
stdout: 6; °C
